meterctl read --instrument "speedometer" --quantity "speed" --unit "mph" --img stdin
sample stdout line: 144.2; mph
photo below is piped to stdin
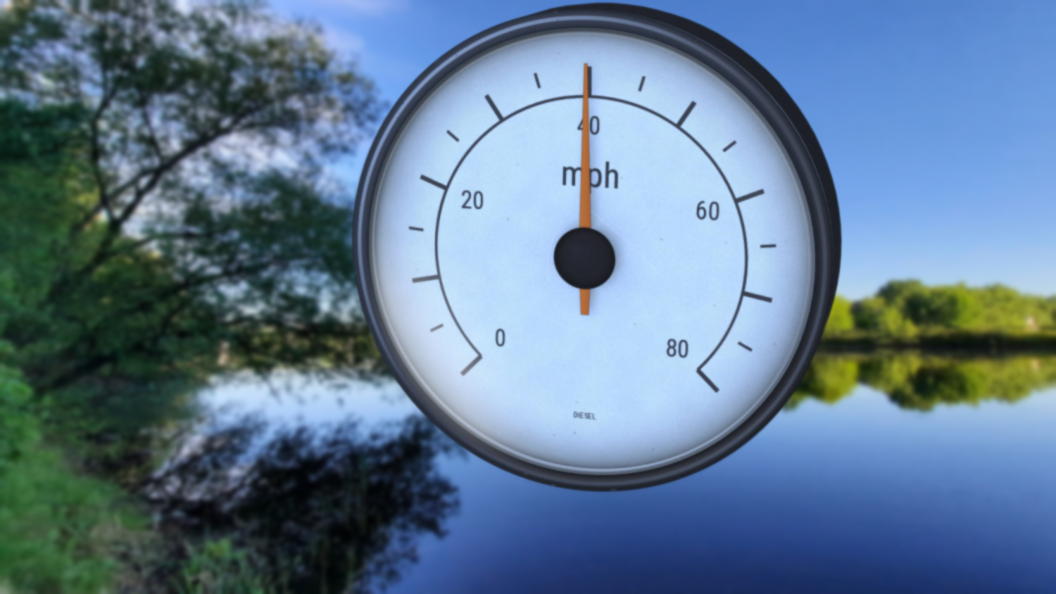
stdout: 40; mph
